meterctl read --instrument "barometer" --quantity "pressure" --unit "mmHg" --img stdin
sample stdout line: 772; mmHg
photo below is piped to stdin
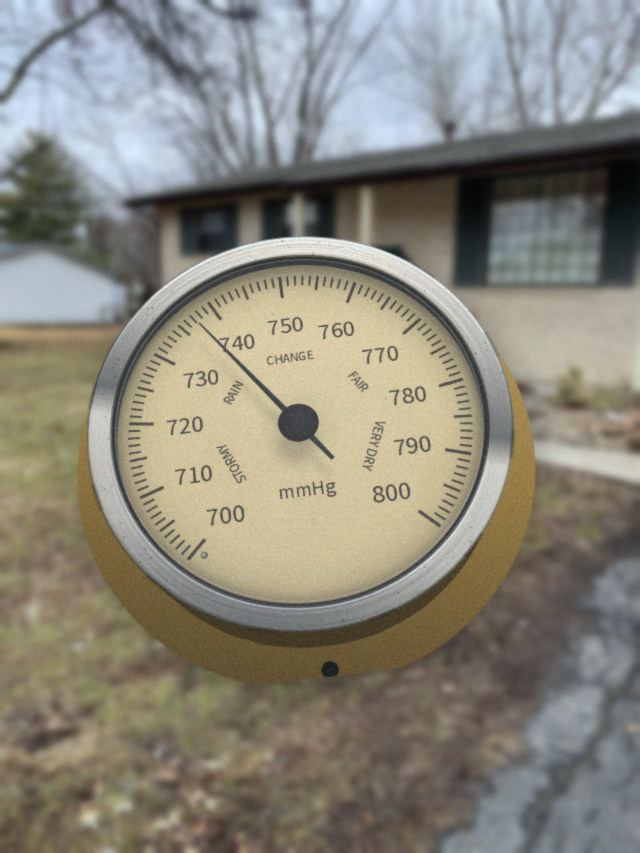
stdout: 737; mmHg
